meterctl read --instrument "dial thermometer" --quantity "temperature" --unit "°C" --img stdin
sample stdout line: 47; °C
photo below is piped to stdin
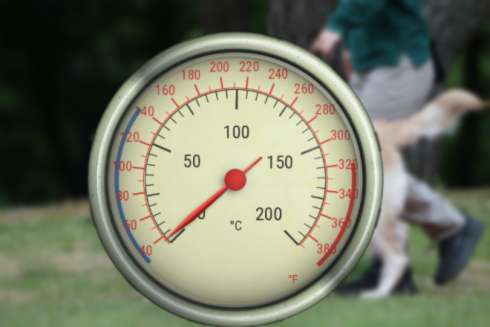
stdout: 2.5; °C
